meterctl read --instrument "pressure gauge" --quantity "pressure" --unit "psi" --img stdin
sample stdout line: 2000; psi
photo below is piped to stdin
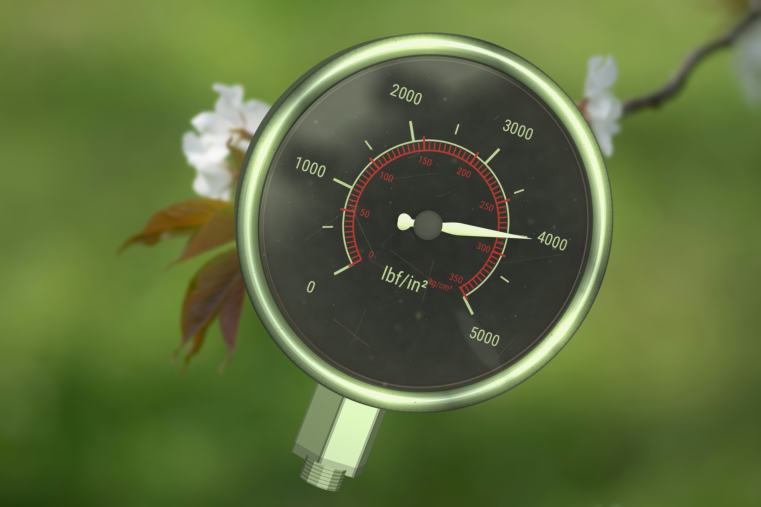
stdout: 4000; psi
